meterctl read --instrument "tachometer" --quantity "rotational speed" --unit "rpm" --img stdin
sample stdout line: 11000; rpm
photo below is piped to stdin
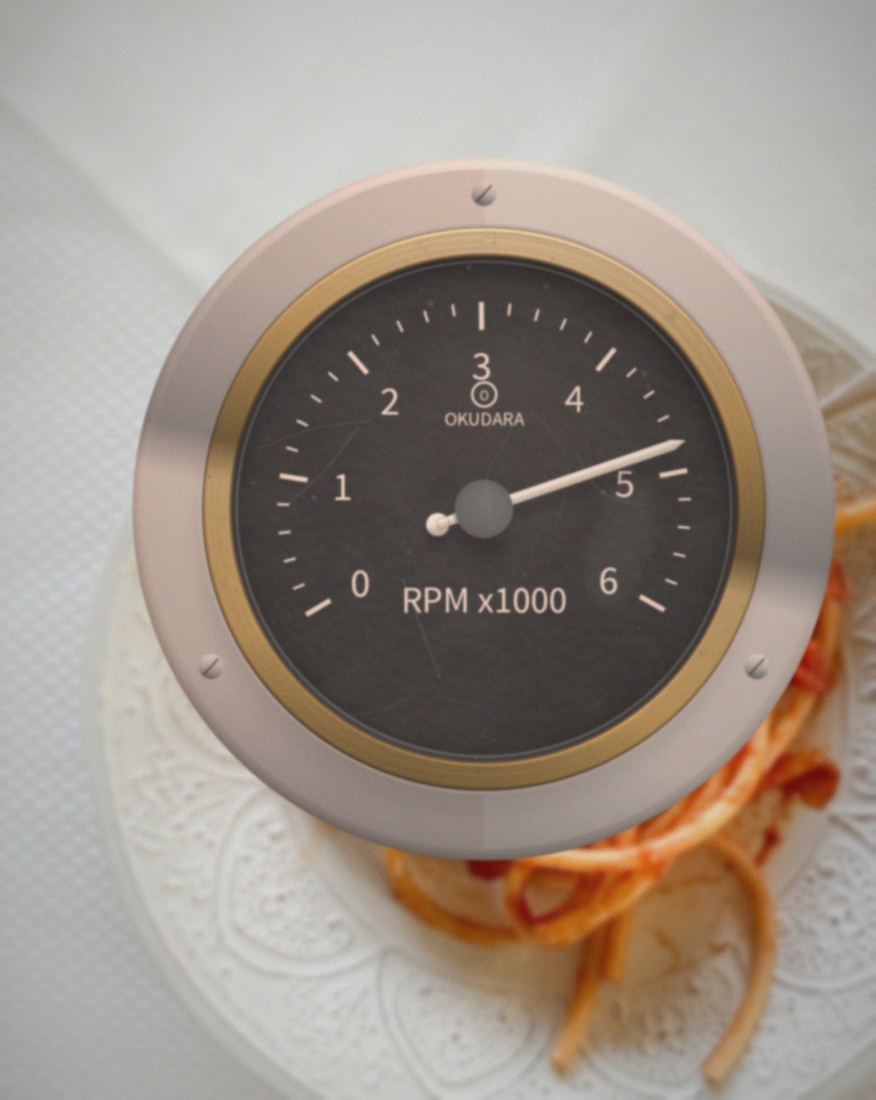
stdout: 4800; rpm
